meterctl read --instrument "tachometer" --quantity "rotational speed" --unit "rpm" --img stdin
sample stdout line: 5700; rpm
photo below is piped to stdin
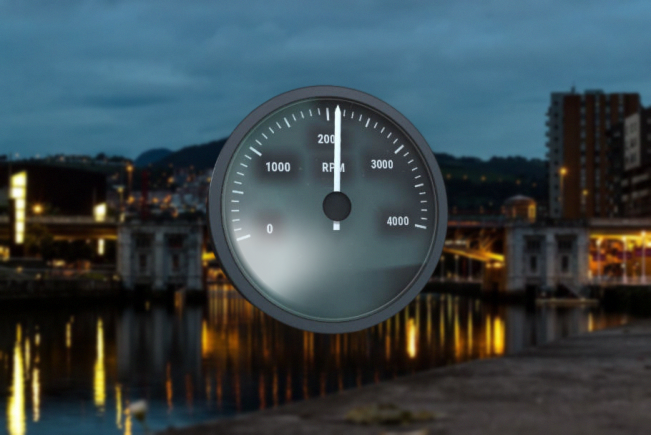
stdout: 2100; rpm
